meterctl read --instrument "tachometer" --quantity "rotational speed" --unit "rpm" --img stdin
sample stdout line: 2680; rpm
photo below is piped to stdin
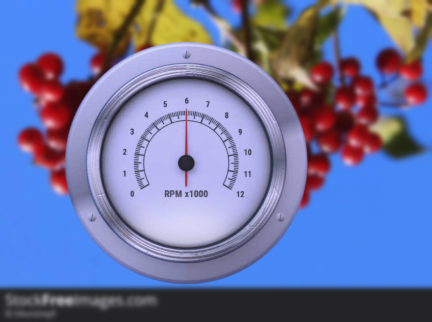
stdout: 6000; rpm
